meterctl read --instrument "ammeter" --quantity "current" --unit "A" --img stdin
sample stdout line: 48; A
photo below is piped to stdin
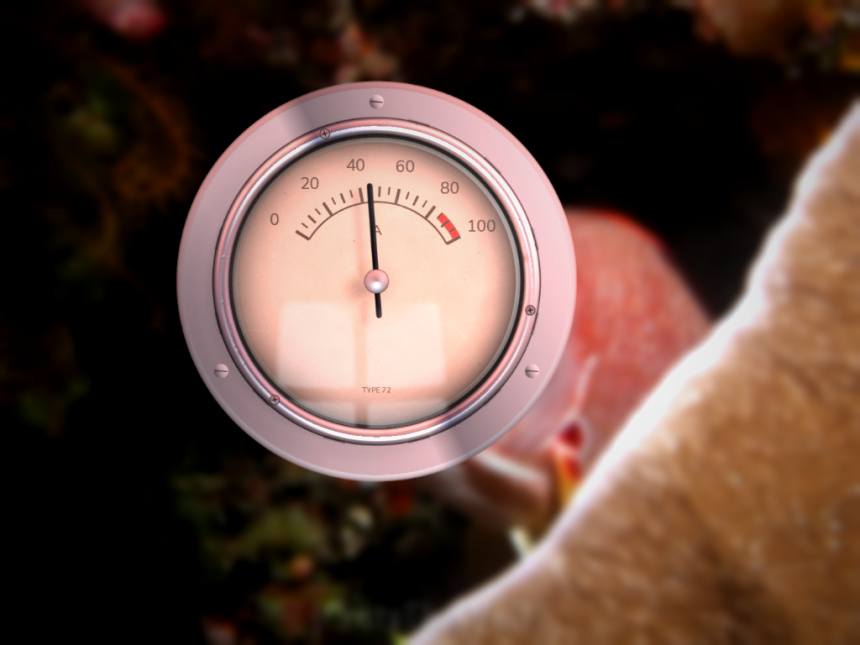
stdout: 45; A
